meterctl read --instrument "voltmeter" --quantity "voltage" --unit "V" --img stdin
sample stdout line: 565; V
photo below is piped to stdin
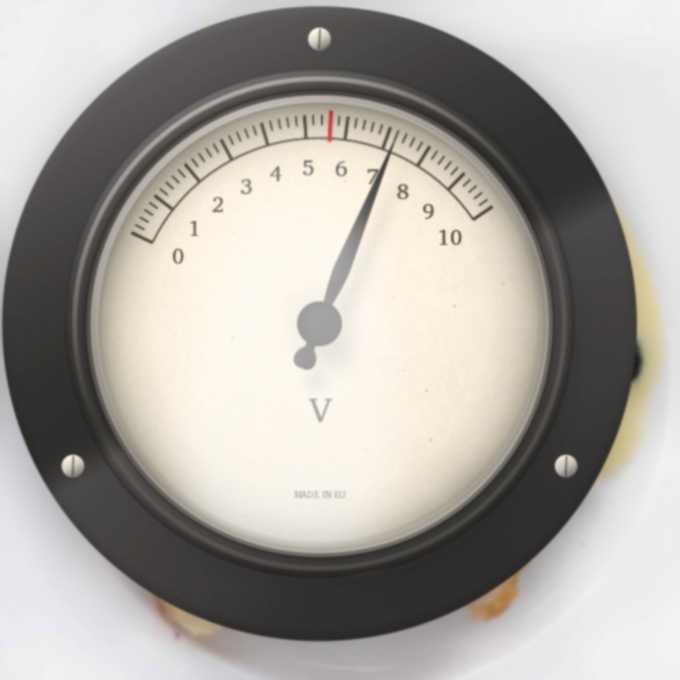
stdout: 7.2; V
